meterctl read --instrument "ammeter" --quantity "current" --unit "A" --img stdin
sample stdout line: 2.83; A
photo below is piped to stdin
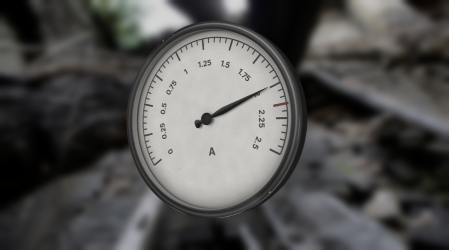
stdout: 2; A
